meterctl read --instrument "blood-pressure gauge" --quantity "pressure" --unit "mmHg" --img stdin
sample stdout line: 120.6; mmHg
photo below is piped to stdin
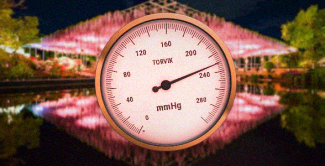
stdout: 230; mmHg
